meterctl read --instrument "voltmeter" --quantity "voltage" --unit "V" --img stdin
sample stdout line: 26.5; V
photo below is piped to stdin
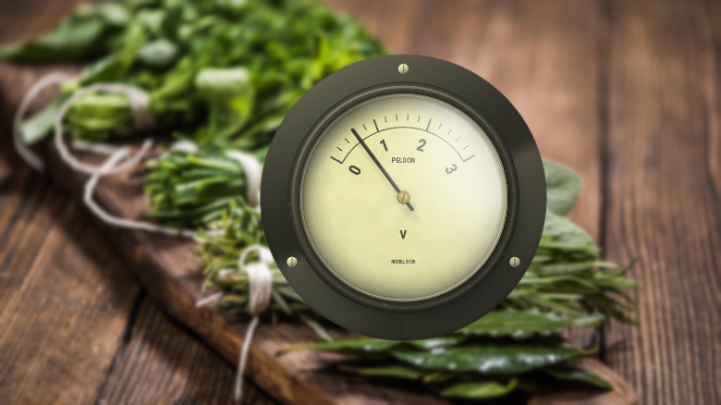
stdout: 0.6; V
